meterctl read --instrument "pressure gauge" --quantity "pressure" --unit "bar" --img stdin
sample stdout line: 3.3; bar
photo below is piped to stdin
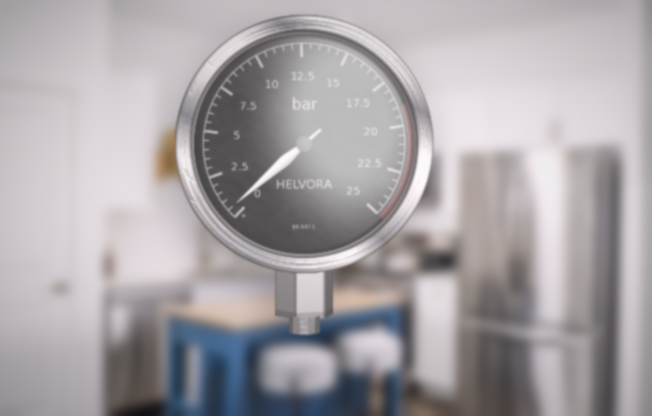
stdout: 0.5; bar
